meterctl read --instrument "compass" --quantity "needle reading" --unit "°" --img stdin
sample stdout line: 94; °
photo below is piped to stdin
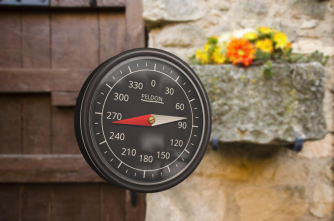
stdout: 260; °
